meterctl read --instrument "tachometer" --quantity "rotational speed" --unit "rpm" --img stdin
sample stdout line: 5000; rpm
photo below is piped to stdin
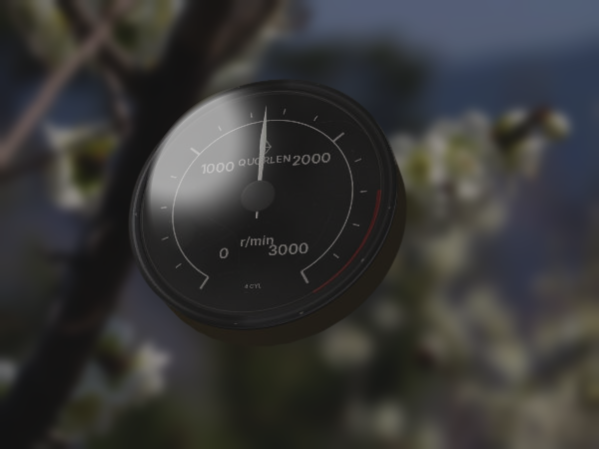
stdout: 1500; rpm
